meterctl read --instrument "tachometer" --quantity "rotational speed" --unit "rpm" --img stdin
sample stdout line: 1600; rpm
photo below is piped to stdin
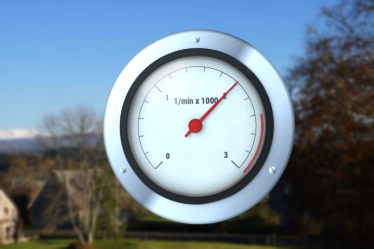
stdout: 2000; rpm
